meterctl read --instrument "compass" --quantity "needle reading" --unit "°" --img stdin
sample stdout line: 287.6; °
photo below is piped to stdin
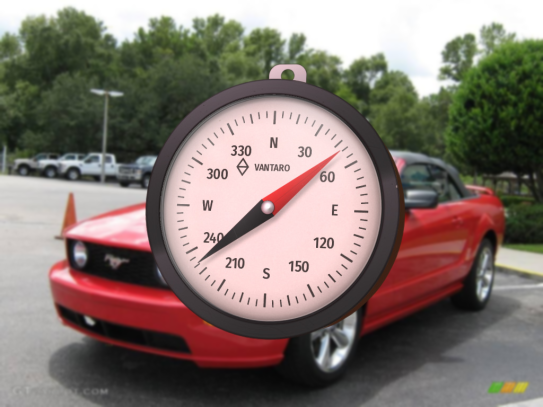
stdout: 50; °
